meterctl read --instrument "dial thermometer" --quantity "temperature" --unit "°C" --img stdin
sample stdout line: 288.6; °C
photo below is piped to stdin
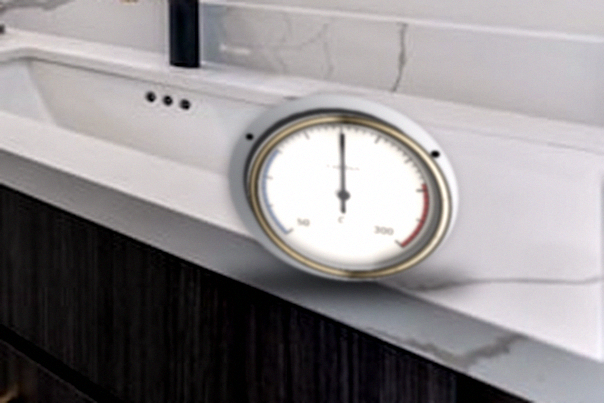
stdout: 175; °C
